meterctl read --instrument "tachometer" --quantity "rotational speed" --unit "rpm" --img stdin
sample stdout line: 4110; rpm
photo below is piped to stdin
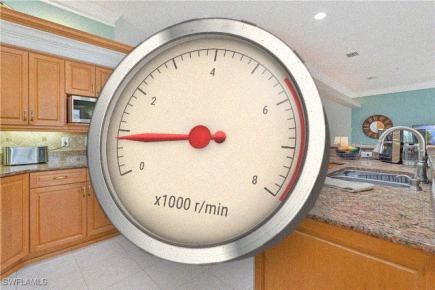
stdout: 800; rpm
